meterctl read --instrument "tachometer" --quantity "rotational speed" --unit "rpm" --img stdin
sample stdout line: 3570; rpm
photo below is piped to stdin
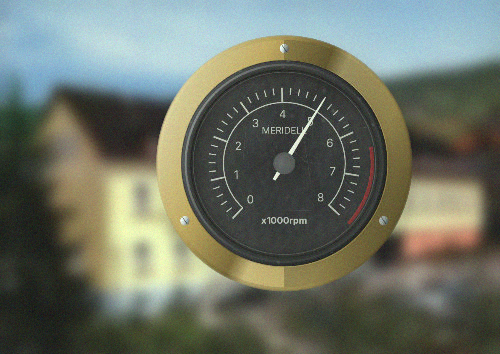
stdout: 5000; rpm
